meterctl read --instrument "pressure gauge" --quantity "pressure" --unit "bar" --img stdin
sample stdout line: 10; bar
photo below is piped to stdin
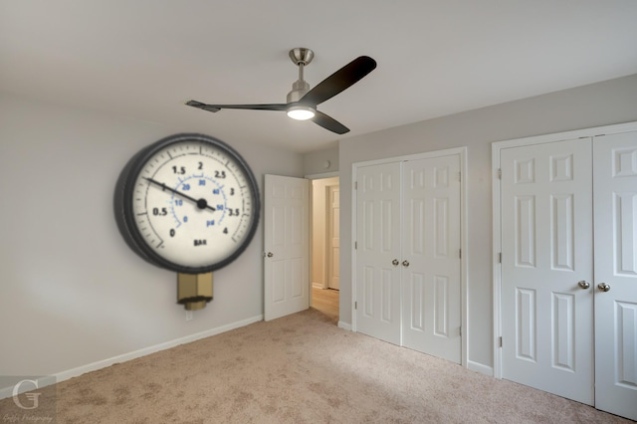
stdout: 1; bar
